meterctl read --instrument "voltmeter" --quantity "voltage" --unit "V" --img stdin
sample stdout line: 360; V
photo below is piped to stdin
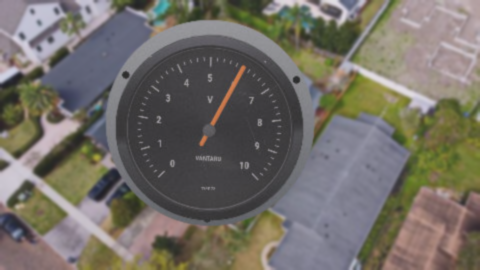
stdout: 6; V
